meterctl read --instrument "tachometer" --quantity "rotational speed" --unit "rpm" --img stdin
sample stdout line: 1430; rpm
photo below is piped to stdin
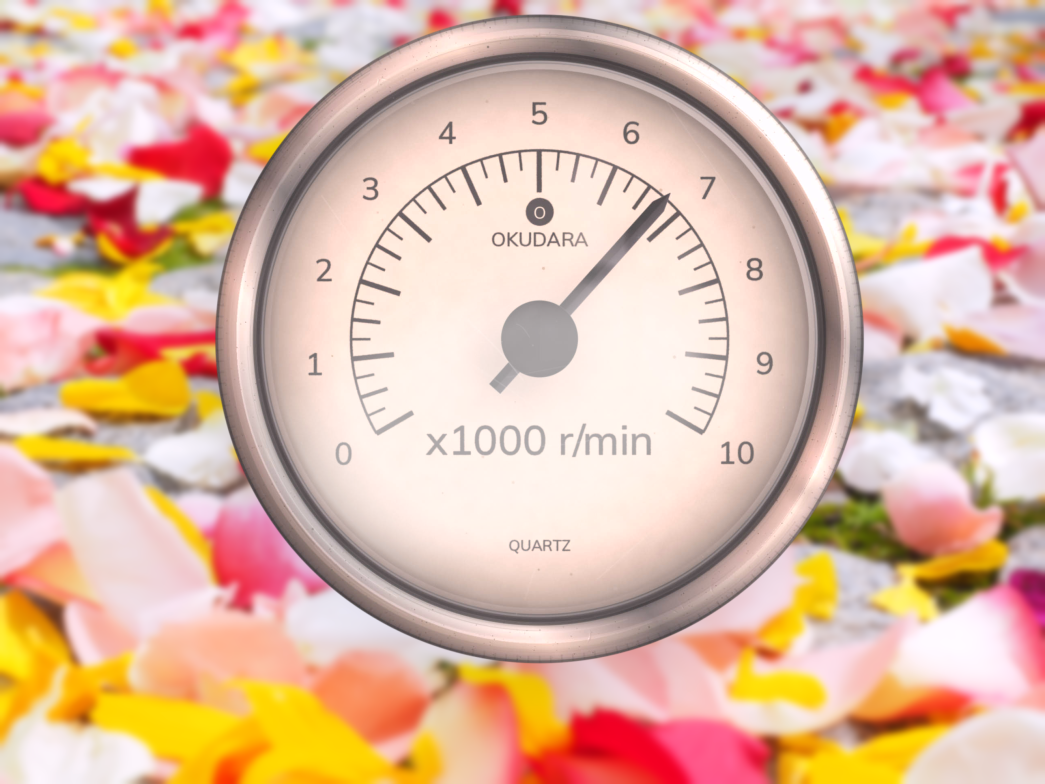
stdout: 6750; rpm
